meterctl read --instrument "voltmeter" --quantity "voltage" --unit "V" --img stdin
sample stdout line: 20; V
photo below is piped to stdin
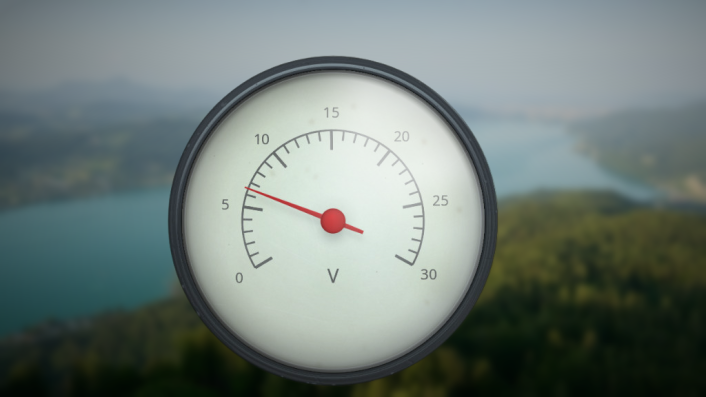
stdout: 6.5; V
